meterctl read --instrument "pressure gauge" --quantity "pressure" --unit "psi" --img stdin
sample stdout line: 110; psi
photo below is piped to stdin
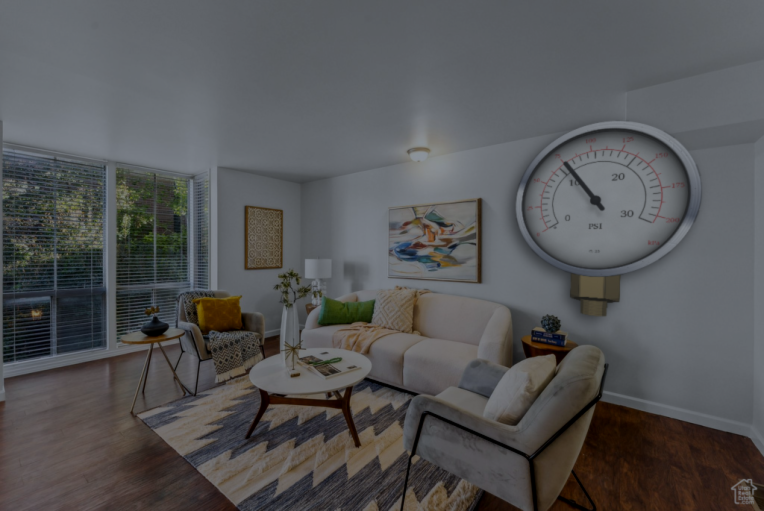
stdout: 11; psi
